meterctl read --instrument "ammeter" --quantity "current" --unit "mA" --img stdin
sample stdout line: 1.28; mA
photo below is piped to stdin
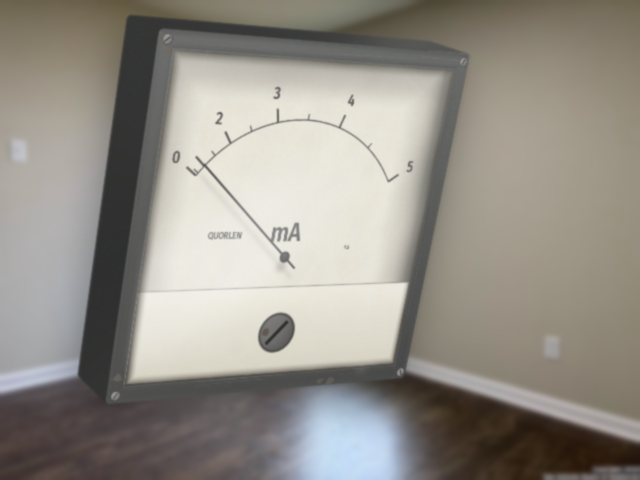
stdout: 1; mA
